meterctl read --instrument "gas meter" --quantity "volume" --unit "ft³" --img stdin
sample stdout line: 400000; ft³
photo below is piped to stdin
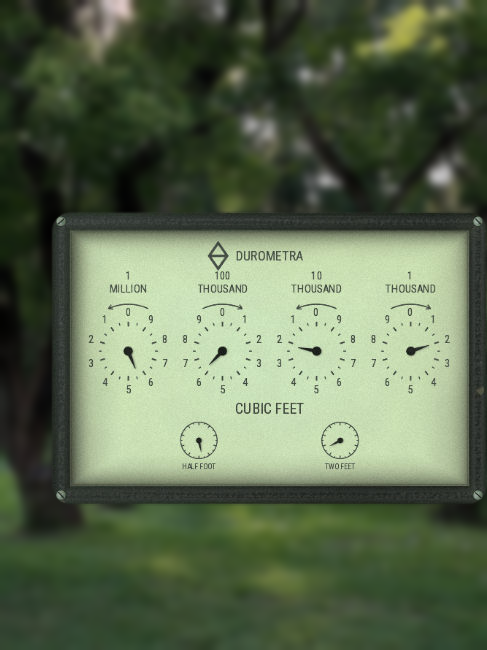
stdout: 562200; ft³
